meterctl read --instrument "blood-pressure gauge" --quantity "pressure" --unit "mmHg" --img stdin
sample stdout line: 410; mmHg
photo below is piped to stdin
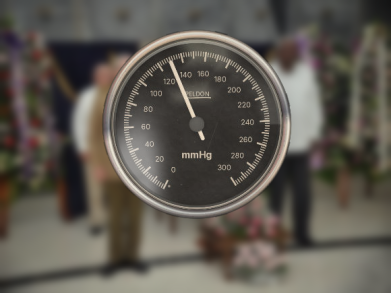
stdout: 130; mmHg
